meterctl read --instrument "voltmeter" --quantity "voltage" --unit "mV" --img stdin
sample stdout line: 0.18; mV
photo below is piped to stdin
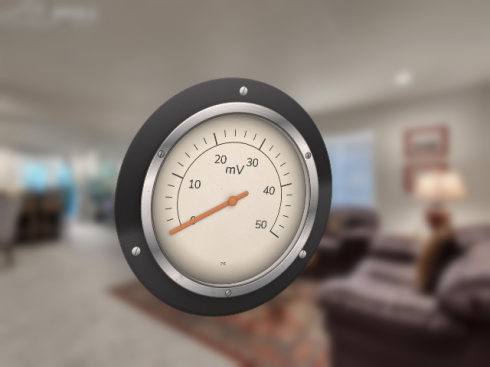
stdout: 0; mV
